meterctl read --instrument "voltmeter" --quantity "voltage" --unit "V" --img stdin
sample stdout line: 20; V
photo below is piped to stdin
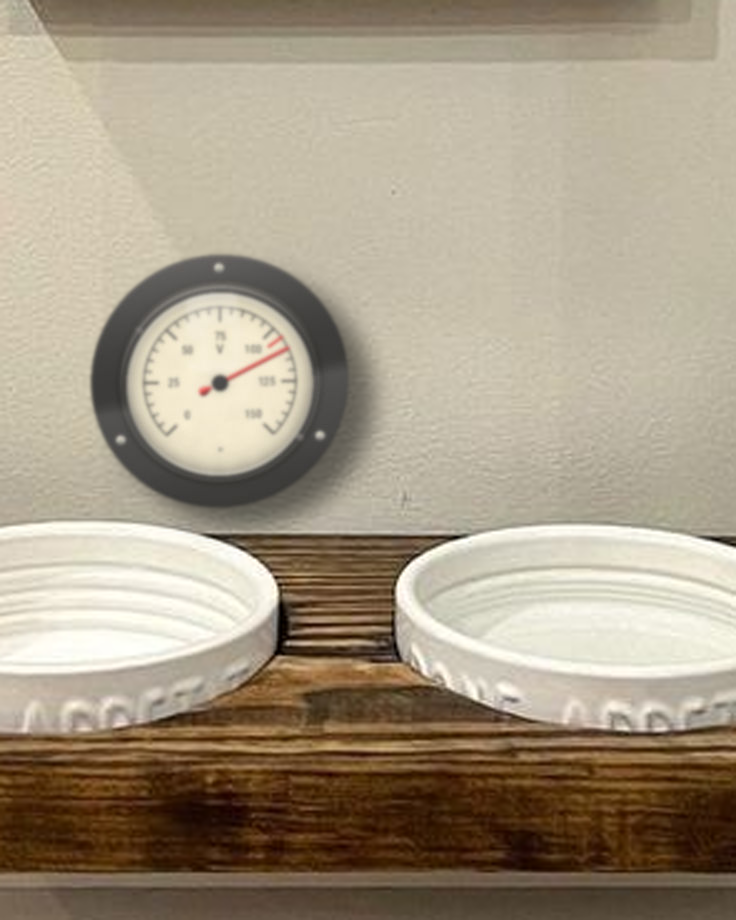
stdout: 110; V
